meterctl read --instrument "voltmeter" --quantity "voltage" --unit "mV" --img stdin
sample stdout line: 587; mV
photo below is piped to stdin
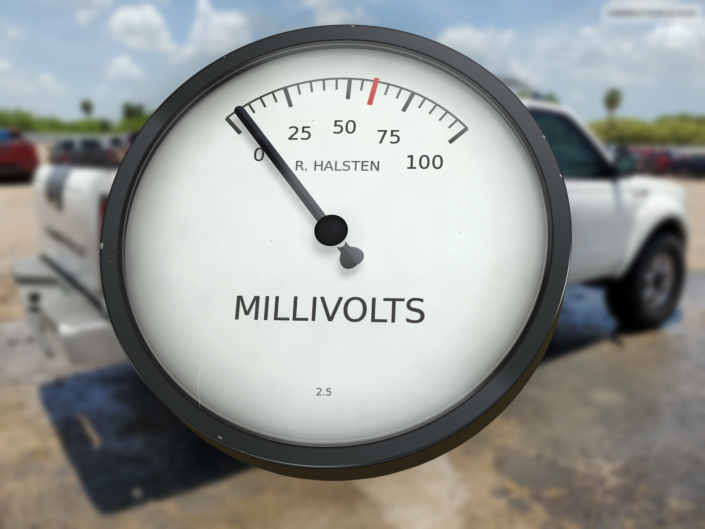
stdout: 5; mV
